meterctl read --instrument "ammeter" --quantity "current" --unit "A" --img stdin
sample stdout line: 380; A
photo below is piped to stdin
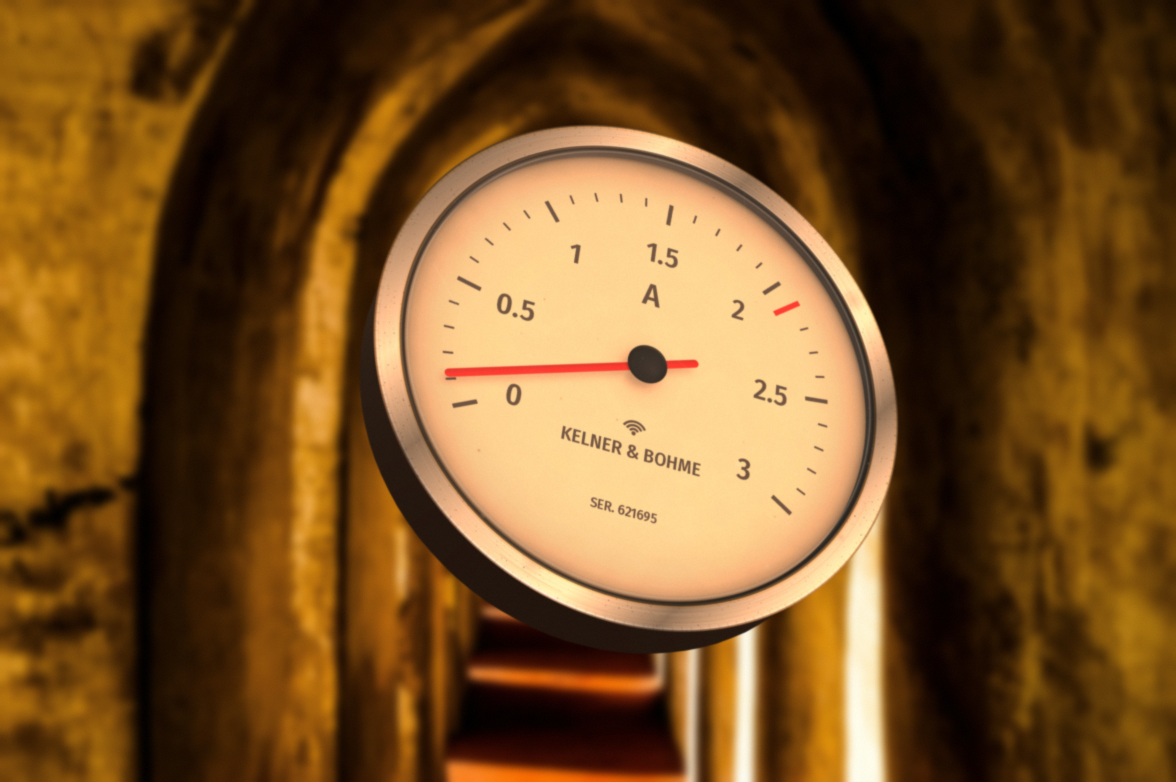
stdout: 0.1; A
